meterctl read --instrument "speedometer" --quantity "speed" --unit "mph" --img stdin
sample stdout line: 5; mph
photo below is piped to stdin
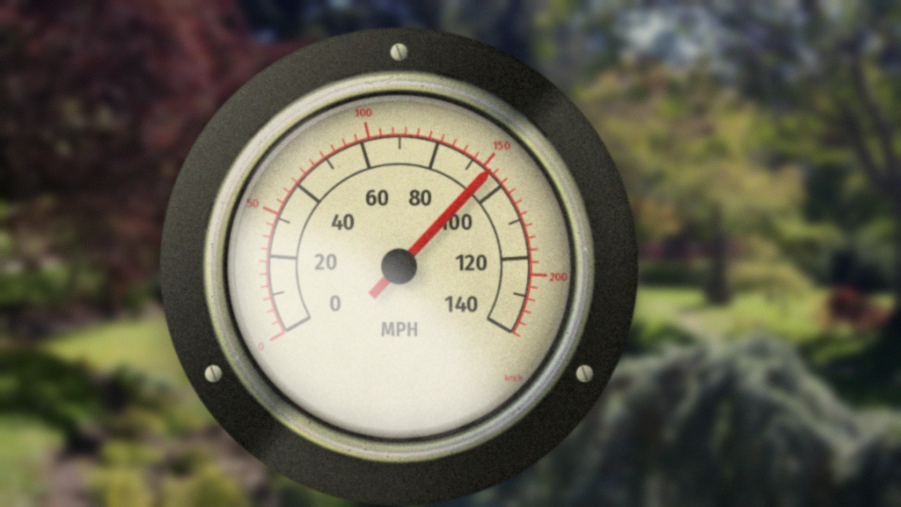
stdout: 95; mph
